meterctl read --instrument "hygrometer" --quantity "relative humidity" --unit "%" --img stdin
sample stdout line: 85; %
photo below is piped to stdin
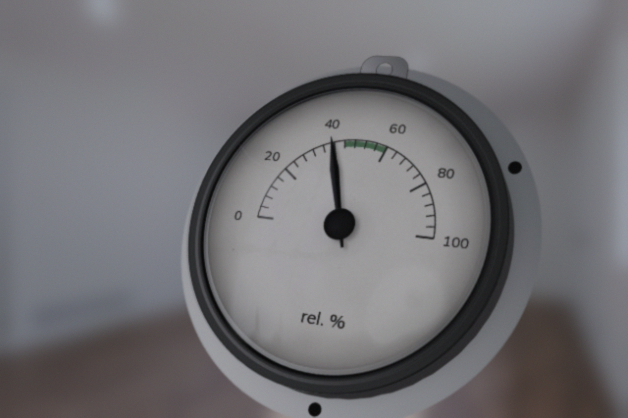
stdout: 40; %
